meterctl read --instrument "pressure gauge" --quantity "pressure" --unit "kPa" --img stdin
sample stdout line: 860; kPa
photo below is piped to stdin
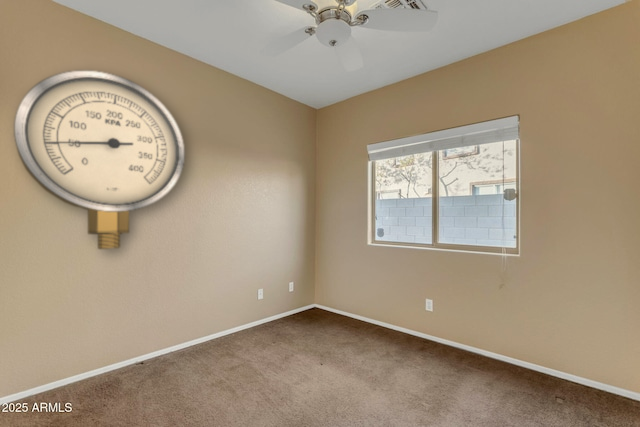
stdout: 50; kPa
